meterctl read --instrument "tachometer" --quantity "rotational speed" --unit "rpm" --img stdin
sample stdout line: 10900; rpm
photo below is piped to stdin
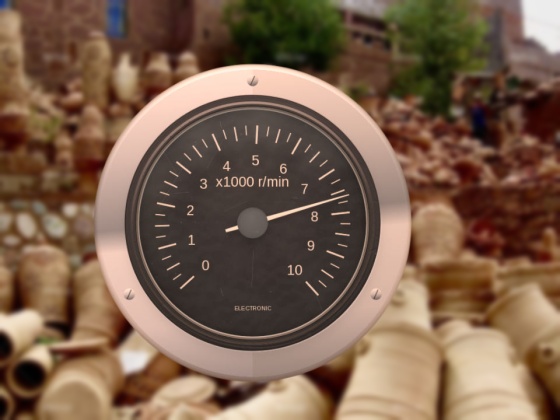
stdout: 7625; rpm
